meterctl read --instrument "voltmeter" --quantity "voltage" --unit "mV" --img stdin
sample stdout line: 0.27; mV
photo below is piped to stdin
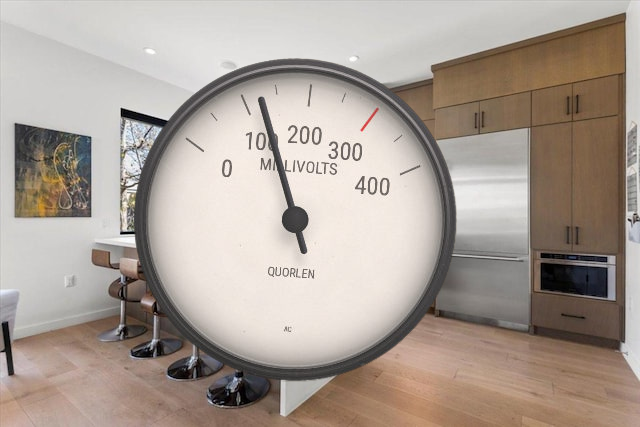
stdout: 125; mV
